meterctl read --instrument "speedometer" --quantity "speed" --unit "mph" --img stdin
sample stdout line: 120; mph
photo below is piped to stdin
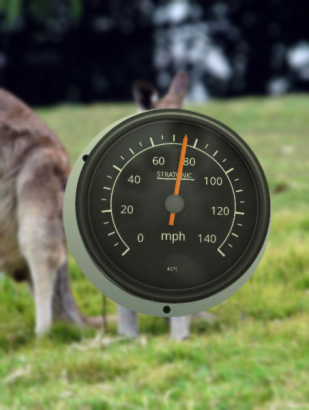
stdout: 75; mph
